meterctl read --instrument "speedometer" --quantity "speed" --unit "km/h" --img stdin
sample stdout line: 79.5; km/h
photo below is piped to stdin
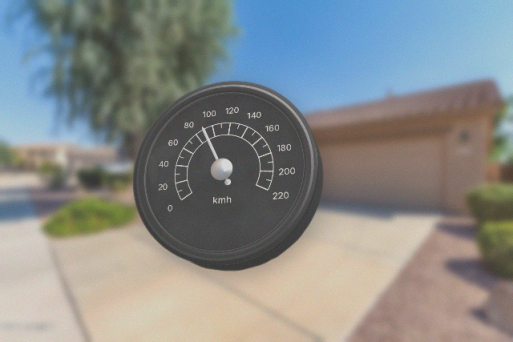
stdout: 90; km/h
